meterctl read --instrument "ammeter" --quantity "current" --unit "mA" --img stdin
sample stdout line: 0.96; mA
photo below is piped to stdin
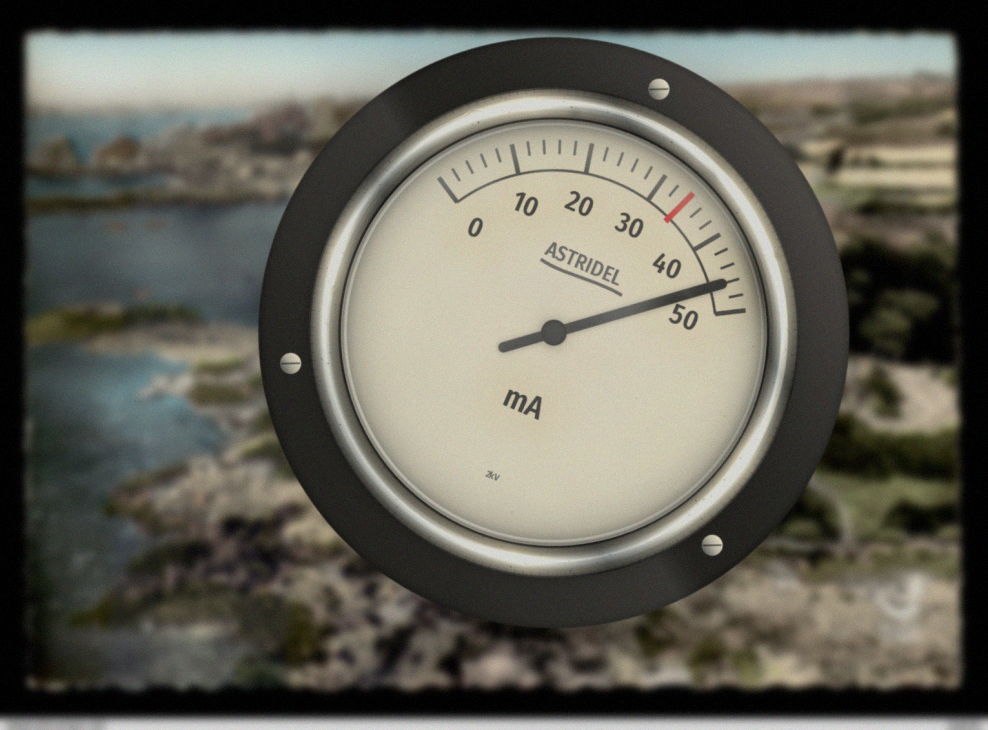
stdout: 46; mA
